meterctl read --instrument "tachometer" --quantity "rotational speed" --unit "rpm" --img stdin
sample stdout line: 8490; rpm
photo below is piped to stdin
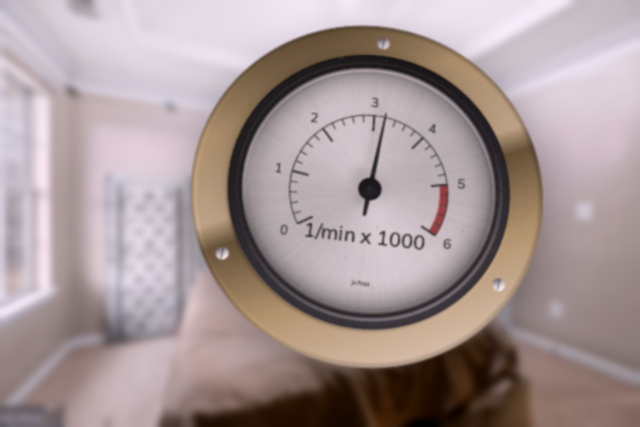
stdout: 3200; rpm
